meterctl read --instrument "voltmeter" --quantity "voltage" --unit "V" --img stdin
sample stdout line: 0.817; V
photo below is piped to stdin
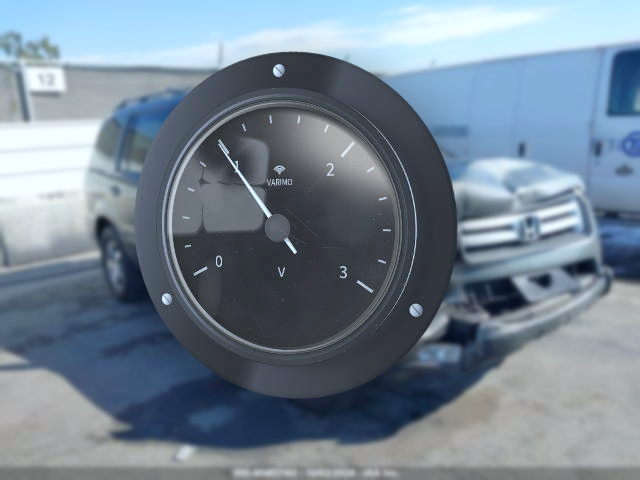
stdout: 1; V
